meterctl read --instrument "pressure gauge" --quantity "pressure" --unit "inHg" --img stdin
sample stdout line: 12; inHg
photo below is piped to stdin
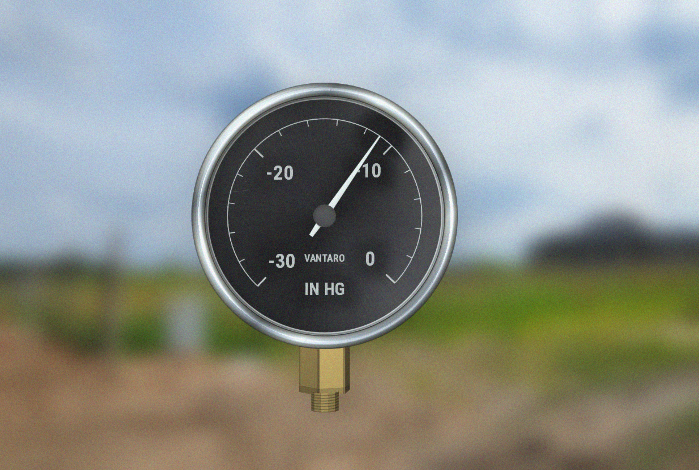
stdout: -11; inHg
